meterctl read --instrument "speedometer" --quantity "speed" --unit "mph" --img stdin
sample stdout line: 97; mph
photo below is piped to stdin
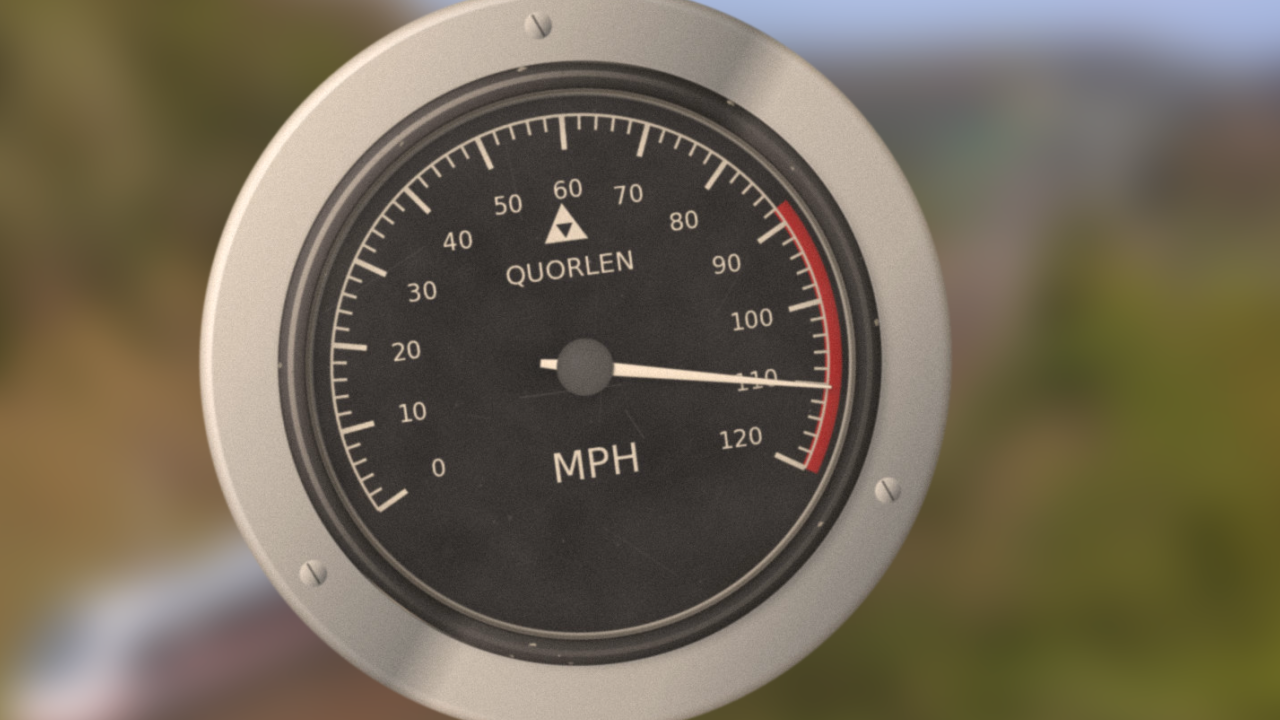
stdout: 110; mph
